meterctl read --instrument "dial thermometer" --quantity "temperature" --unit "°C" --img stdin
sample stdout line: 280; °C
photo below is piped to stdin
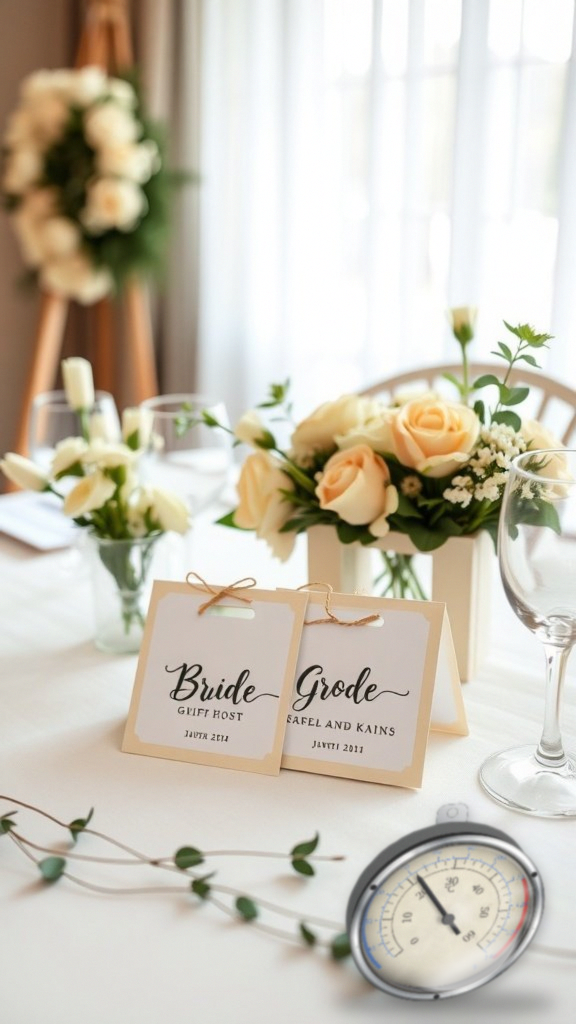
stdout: 22; °C
